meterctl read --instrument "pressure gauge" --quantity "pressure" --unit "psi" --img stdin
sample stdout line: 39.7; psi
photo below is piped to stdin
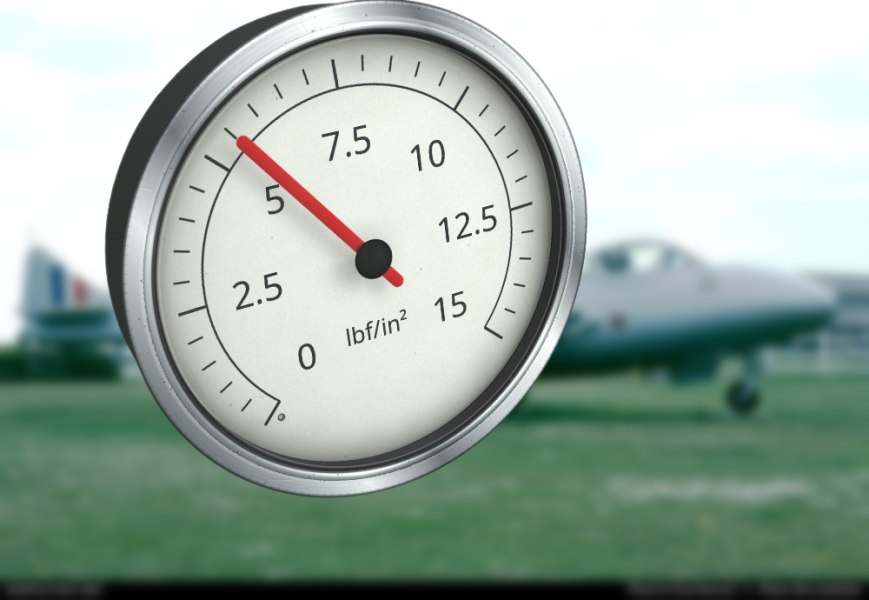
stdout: 5.5; psi
